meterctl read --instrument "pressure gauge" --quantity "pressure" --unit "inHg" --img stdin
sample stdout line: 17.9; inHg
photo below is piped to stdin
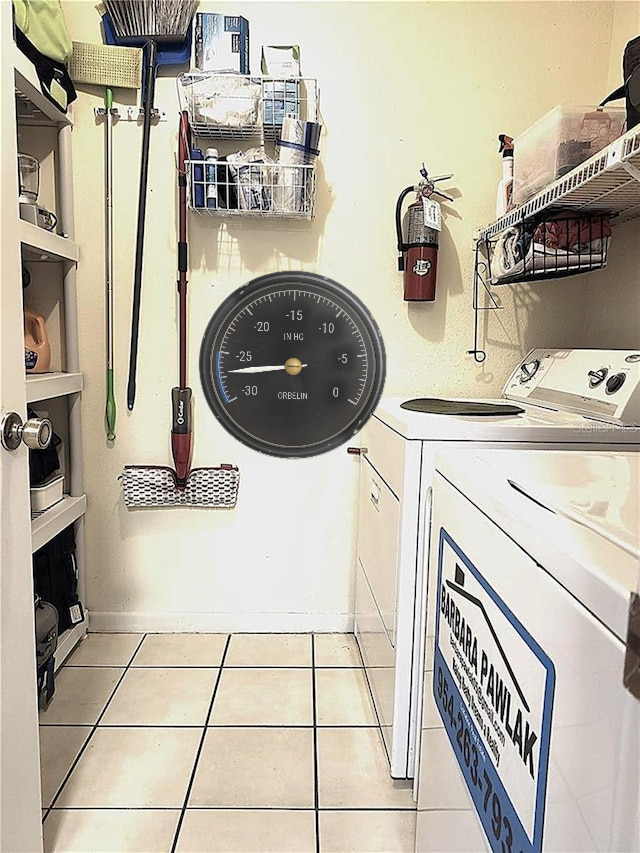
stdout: -27; inHg
